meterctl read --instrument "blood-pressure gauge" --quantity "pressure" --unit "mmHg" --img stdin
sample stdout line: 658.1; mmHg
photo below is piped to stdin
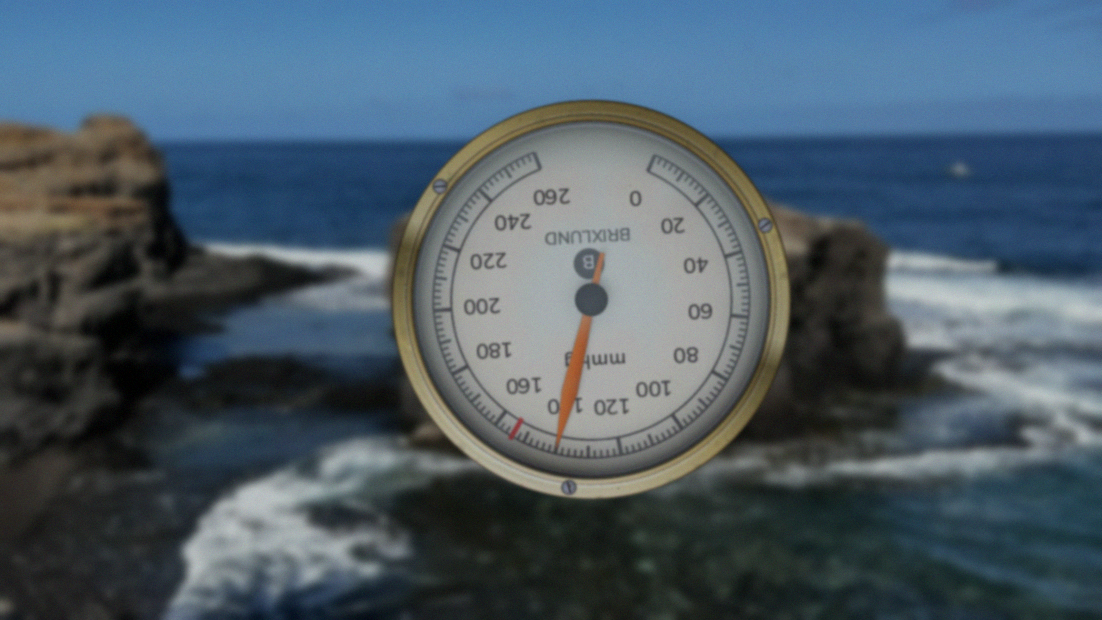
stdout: 140; mmHg
